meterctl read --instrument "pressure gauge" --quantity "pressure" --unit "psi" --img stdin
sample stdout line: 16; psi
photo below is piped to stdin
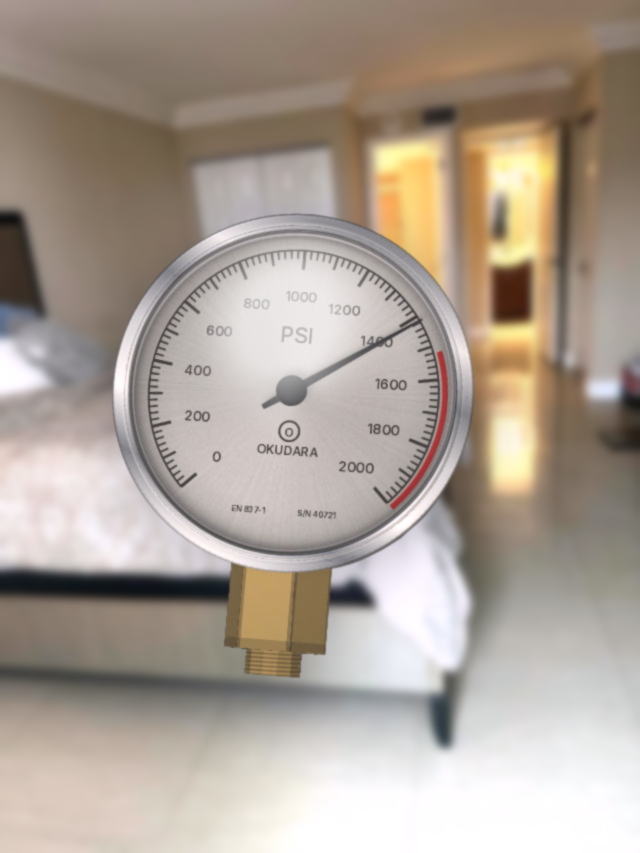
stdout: 1420; psi
